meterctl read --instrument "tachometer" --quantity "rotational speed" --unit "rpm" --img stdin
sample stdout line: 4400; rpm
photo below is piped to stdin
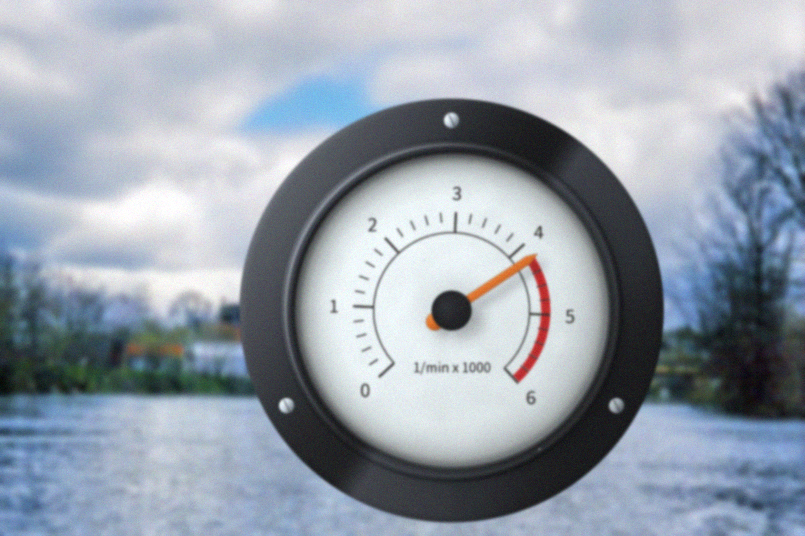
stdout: 4200; rpm
